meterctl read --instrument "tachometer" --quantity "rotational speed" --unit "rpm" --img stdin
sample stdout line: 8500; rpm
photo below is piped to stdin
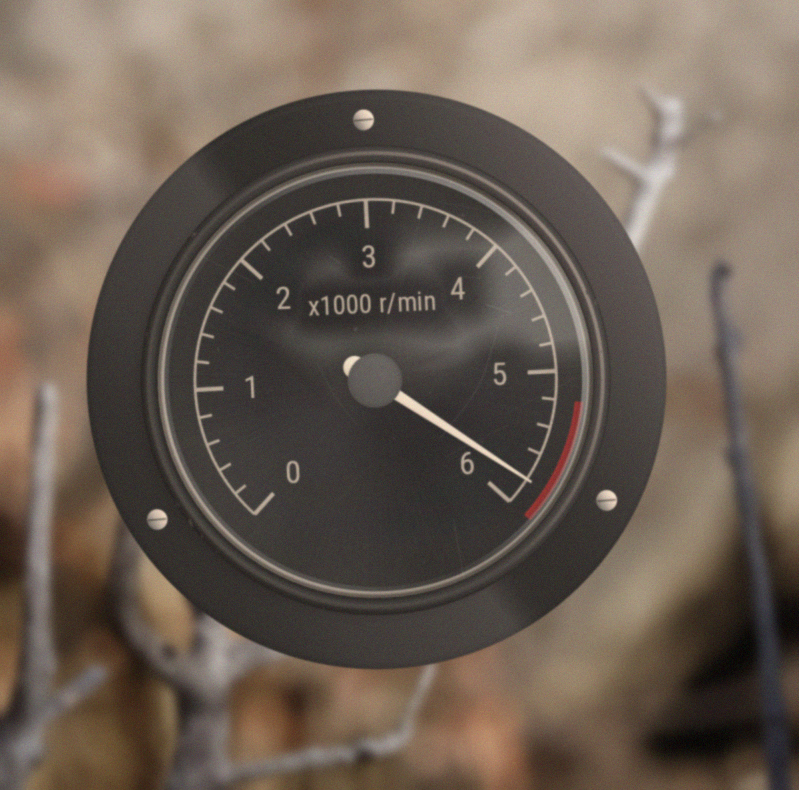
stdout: 5800; rpm
